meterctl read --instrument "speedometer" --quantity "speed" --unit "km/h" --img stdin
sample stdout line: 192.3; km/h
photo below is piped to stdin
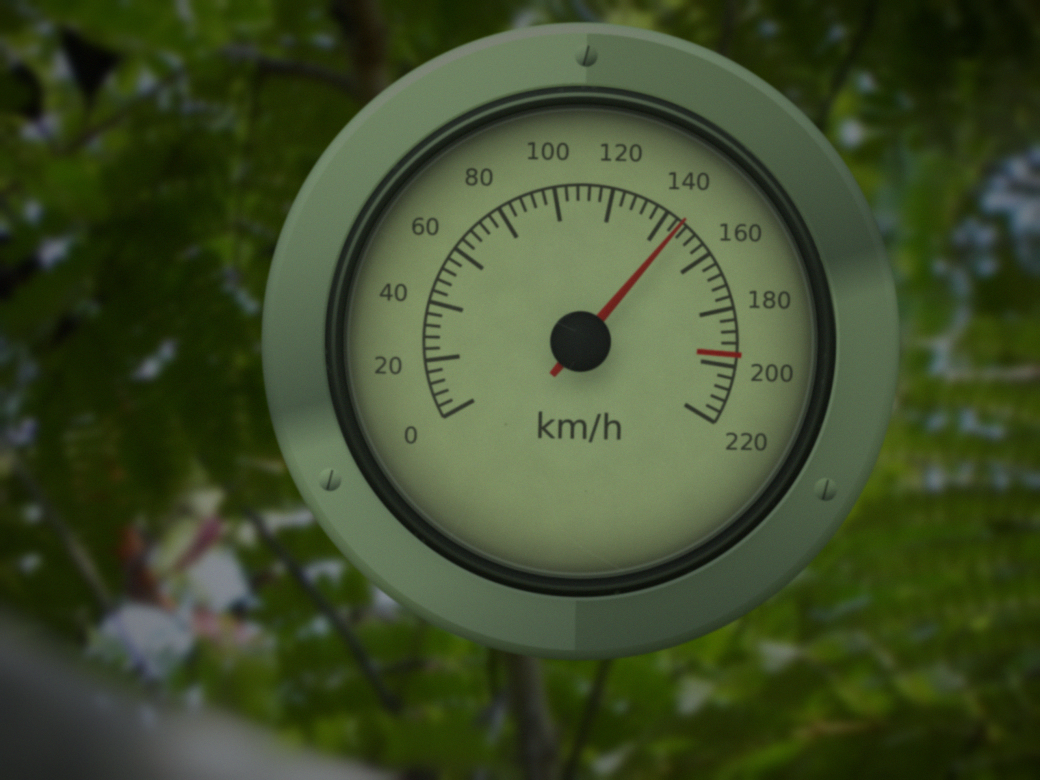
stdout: 146; km/h
